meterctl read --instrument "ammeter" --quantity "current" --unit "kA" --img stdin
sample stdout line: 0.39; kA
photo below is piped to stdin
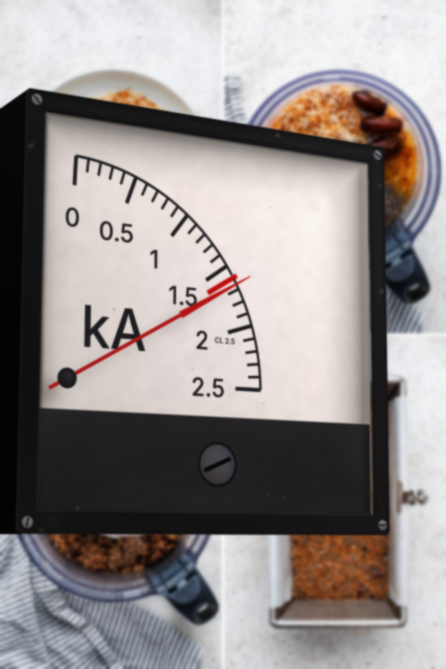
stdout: 1.65; kA
